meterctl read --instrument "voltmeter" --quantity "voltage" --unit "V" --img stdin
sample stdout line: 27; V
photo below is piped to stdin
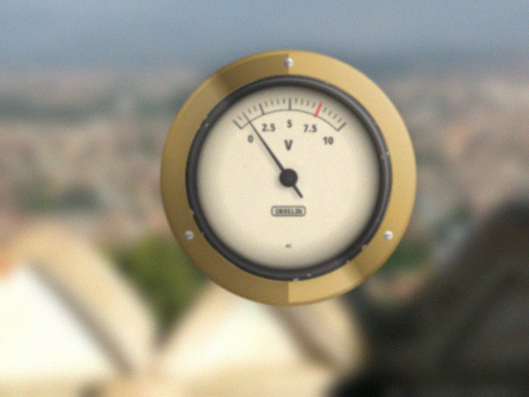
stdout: 1; V
